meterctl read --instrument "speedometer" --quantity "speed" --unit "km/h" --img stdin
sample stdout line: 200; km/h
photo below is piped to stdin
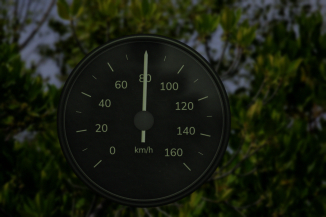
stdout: 80; km/h
